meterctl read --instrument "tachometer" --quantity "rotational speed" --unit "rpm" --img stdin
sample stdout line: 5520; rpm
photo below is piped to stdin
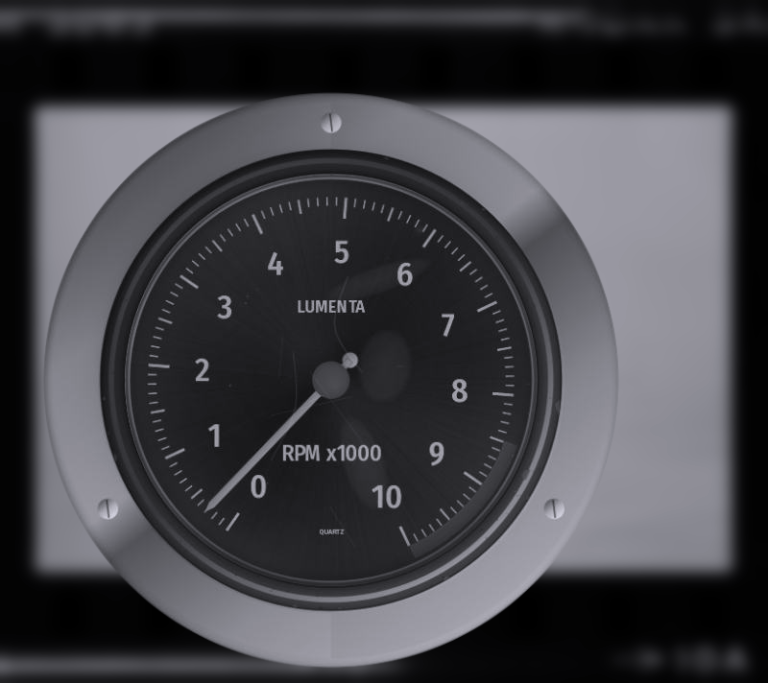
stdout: 300; rpm
